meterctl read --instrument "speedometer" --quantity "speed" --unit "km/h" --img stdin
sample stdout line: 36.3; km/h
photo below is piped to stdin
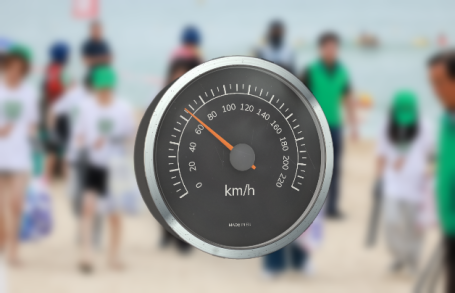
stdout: 65; km/h
